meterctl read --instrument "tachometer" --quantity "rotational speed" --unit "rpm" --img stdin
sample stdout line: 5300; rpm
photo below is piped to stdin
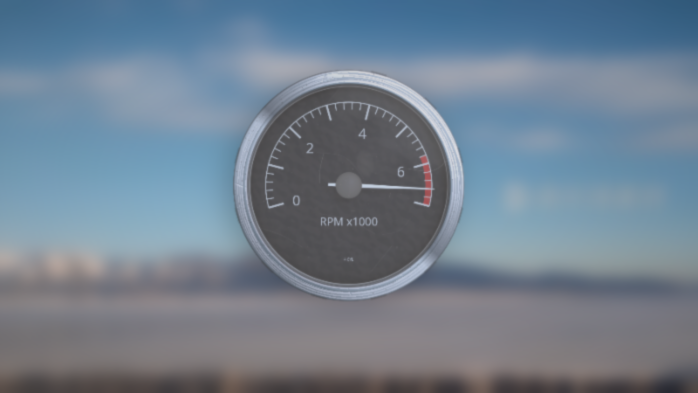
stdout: 6600; rpm
